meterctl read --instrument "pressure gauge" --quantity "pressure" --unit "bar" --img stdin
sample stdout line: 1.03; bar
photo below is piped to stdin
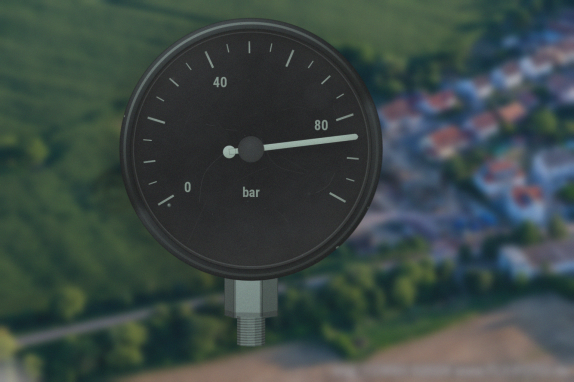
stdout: 85; bar
